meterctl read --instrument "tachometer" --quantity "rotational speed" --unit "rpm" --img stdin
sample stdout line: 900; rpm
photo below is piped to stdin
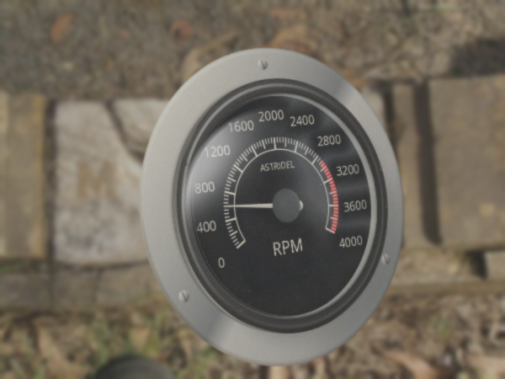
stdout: 600; rpm
